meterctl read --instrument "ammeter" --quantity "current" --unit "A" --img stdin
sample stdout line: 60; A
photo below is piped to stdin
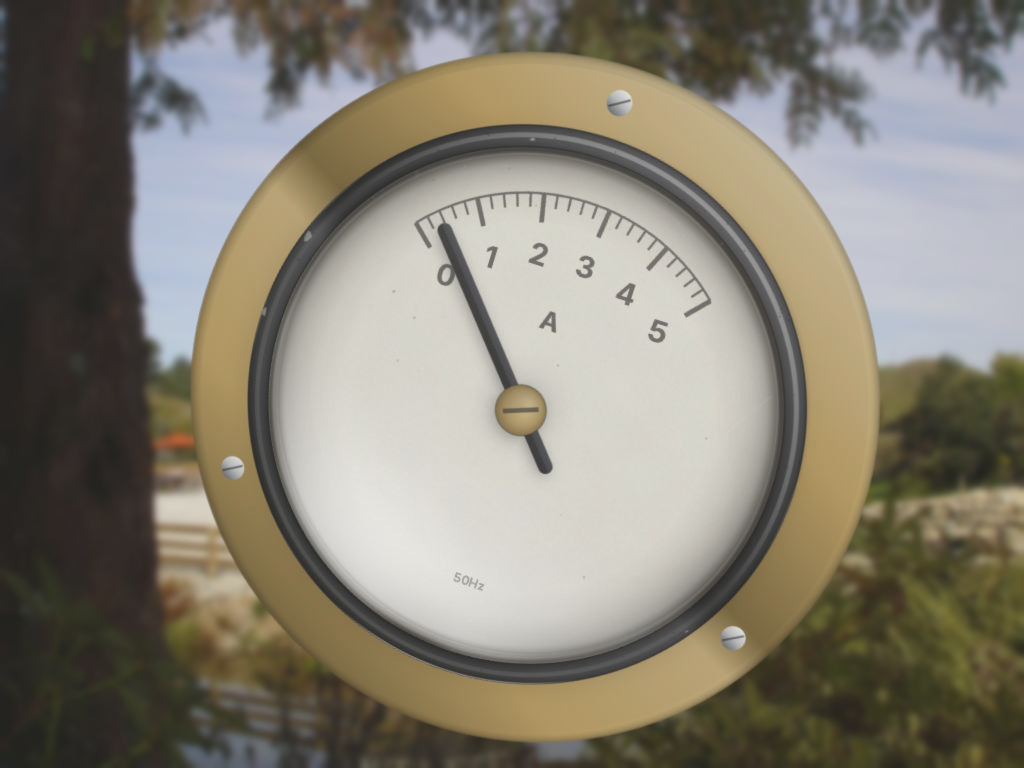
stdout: 0.4; A
